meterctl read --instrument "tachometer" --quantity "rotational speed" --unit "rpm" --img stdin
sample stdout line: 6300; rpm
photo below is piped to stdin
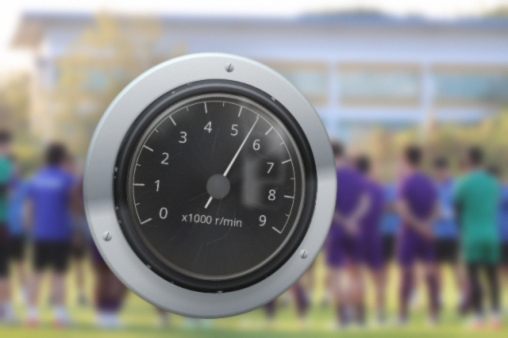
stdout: 5500; rpm
